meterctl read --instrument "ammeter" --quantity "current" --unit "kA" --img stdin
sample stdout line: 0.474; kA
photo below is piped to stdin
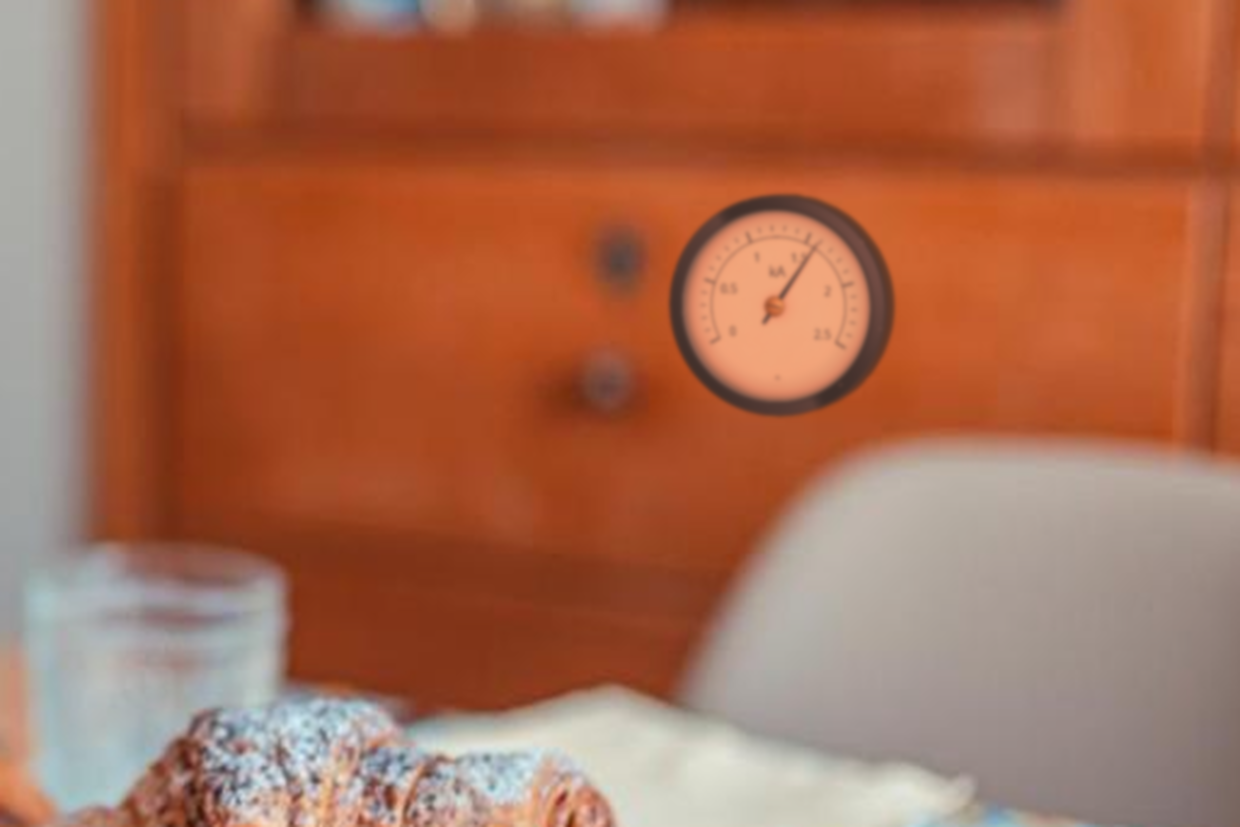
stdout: 1.6; kA
